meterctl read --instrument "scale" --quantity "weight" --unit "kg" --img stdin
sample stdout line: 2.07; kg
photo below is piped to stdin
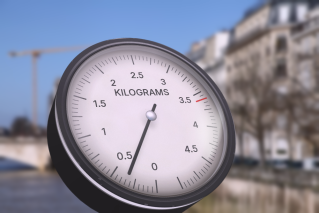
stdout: 0.35; kg
